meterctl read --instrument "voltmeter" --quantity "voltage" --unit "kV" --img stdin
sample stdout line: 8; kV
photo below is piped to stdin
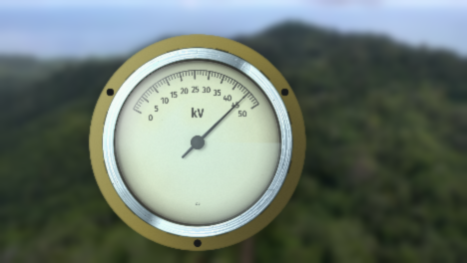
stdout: 45; kV
